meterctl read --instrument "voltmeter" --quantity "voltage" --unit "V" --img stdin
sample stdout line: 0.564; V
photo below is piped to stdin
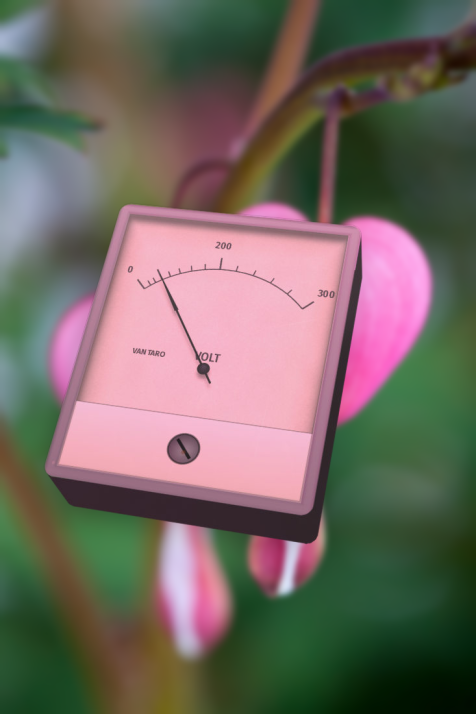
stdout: 100; V
